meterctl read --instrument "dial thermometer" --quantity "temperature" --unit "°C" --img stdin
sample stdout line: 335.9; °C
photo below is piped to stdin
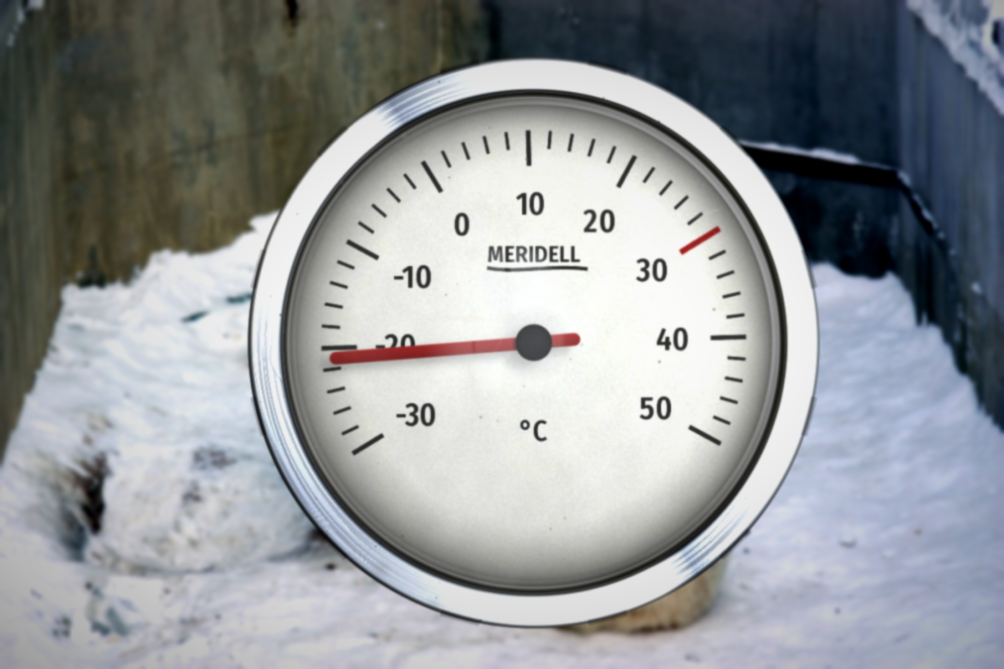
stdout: -21; °C
